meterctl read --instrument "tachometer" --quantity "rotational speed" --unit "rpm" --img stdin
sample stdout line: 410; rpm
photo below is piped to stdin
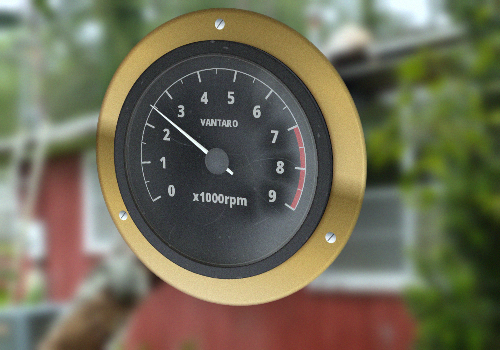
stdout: 2500; rpm
